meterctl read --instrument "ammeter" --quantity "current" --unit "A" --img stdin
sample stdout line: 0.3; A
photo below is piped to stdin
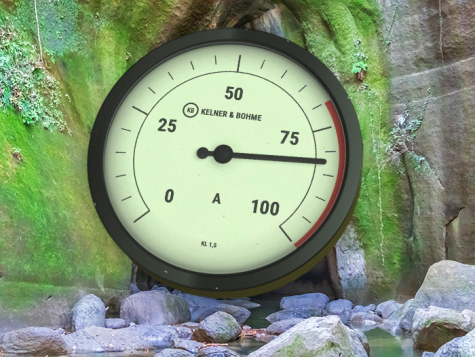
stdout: 82.5; A
